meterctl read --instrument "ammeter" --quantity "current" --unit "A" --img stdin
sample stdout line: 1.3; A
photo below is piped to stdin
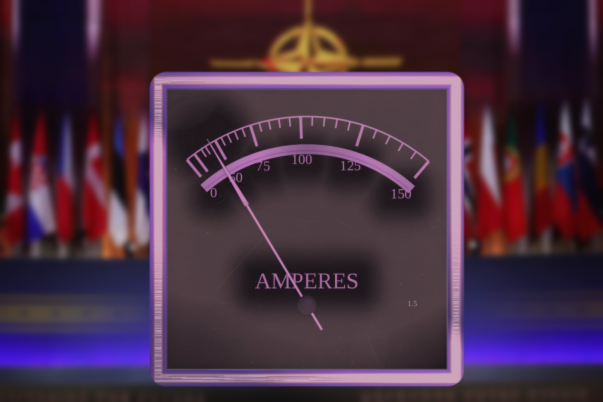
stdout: 45; A
